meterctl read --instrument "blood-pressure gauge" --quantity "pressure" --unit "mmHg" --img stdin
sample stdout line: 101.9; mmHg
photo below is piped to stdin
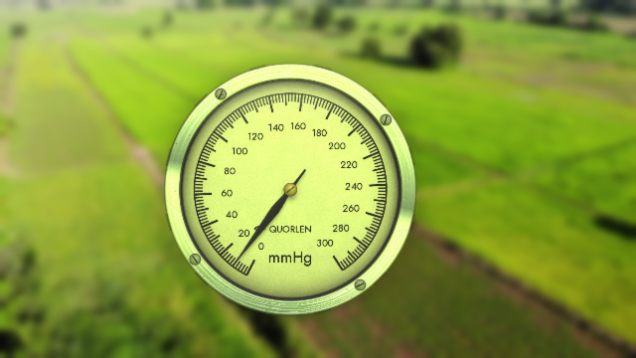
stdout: 10; mmHg
